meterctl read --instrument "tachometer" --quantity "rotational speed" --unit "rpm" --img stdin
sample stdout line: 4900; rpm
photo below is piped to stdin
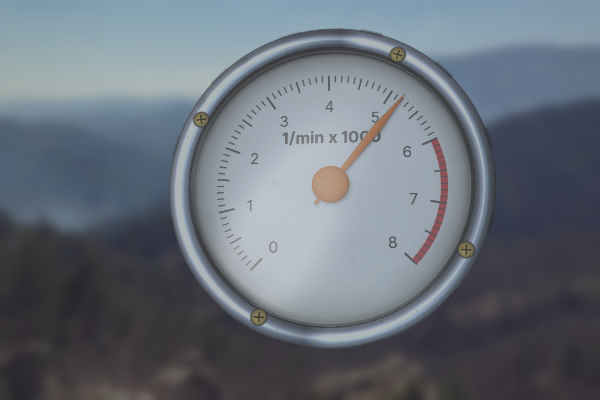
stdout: 5200; rpm
